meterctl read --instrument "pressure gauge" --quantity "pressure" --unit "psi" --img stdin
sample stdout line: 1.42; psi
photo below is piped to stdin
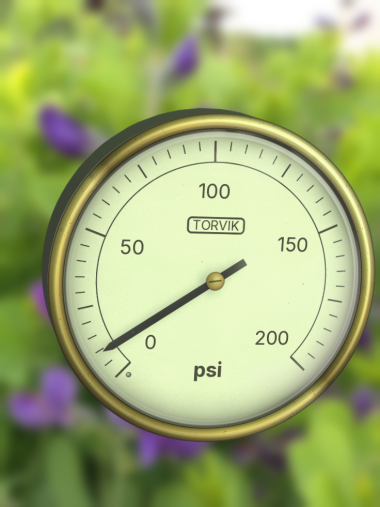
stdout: 10; psi
